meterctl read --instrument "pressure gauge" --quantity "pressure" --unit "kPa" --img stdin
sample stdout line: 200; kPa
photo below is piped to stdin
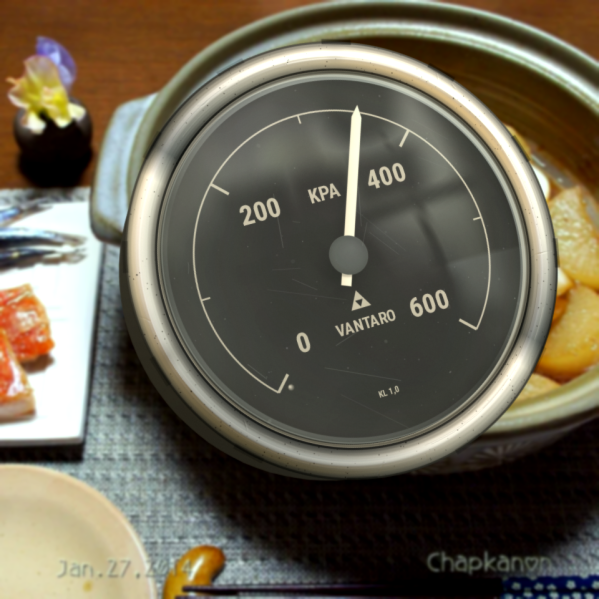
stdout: 350; kPa
